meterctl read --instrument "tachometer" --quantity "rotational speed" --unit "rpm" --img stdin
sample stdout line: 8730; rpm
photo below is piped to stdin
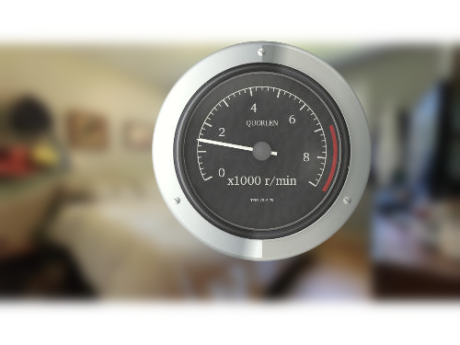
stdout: 1400; rpm
